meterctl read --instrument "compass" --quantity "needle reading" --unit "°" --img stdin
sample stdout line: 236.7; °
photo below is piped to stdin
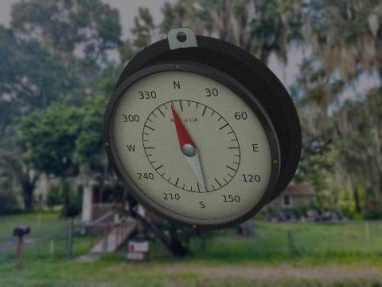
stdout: 350; °
